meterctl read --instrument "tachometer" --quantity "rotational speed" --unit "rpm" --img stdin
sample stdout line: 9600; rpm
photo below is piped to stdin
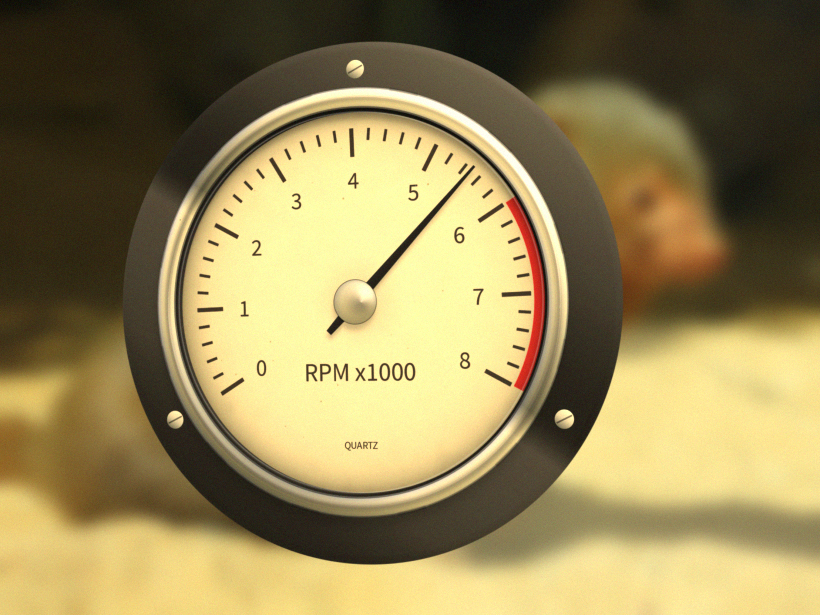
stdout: 5500; rpm
